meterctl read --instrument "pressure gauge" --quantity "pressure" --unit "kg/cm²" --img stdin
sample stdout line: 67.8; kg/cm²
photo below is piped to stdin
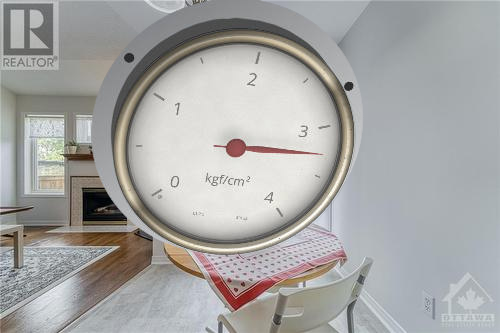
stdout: 3.25; kg/cm²
